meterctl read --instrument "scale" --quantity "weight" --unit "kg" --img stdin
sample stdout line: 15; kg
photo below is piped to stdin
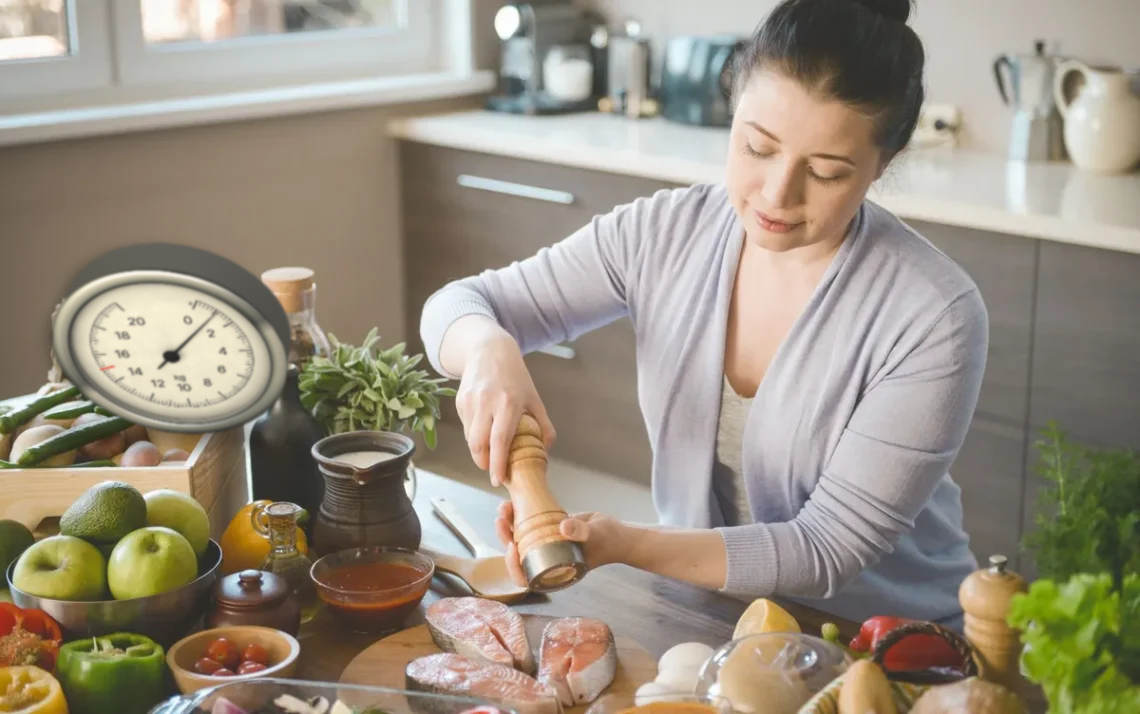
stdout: 1; kg
